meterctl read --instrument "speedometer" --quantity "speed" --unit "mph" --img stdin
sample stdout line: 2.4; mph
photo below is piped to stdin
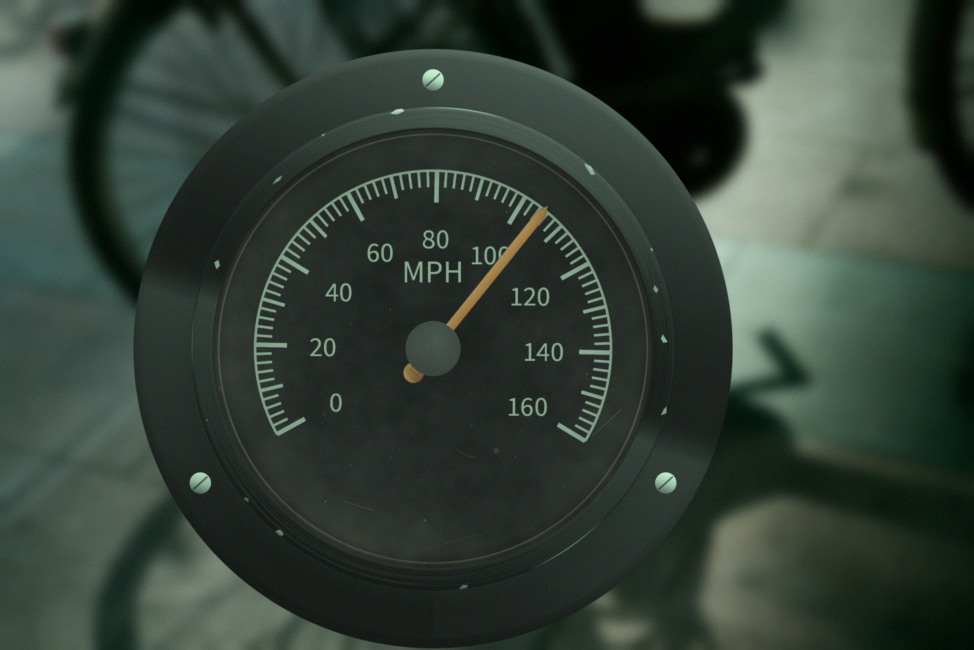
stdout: 105; mph
